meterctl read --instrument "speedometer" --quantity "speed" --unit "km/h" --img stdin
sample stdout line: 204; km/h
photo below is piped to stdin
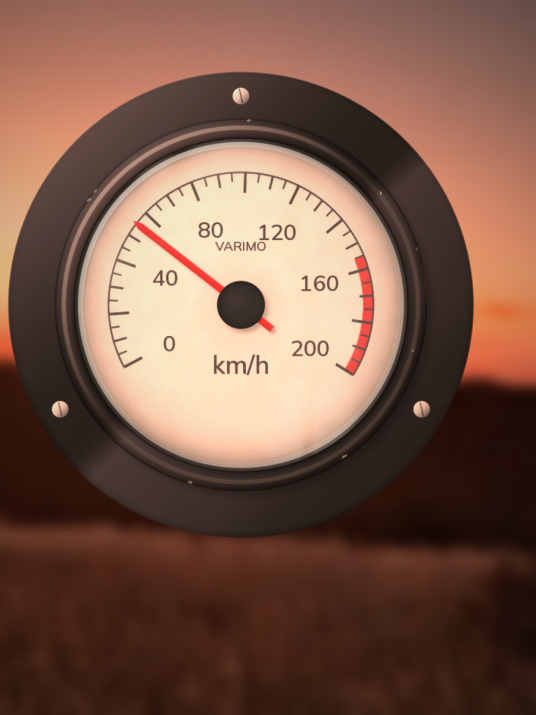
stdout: 55; km/h
